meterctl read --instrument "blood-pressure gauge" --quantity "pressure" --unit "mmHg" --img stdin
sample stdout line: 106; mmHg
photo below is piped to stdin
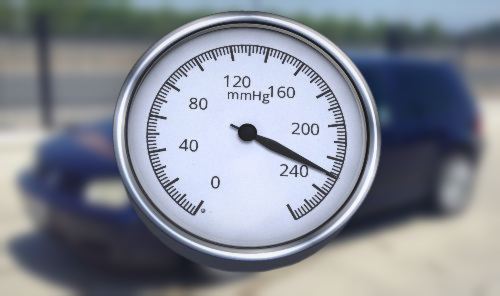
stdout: 230; mmHg
